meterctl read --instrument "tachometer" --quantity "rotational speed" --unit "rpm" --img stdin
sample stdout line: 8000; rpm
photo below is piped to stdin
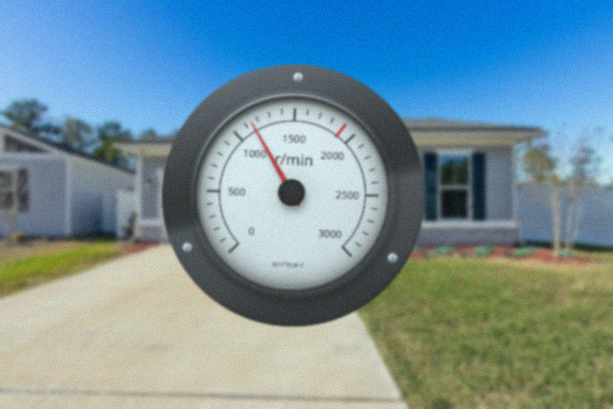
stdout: 1150; rpm
